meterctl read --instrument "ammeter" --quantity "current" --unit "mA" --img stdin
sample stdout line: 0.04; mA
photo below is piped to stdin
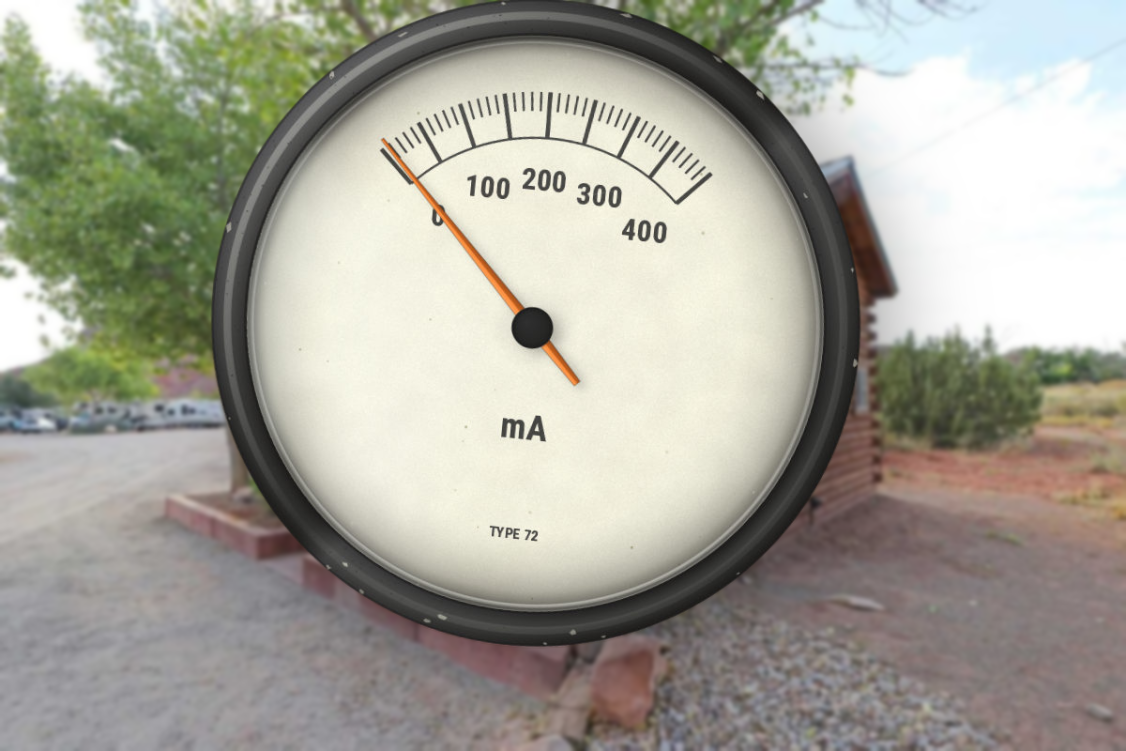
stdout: 10; mA
